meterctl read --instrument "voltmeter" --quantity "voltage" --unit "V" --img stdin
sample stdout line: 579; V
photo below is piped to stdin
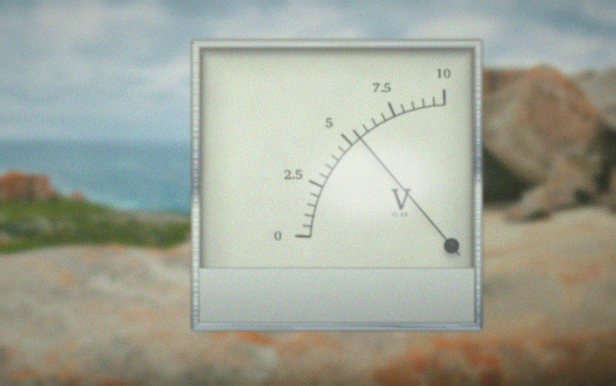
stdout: 5.5; V
